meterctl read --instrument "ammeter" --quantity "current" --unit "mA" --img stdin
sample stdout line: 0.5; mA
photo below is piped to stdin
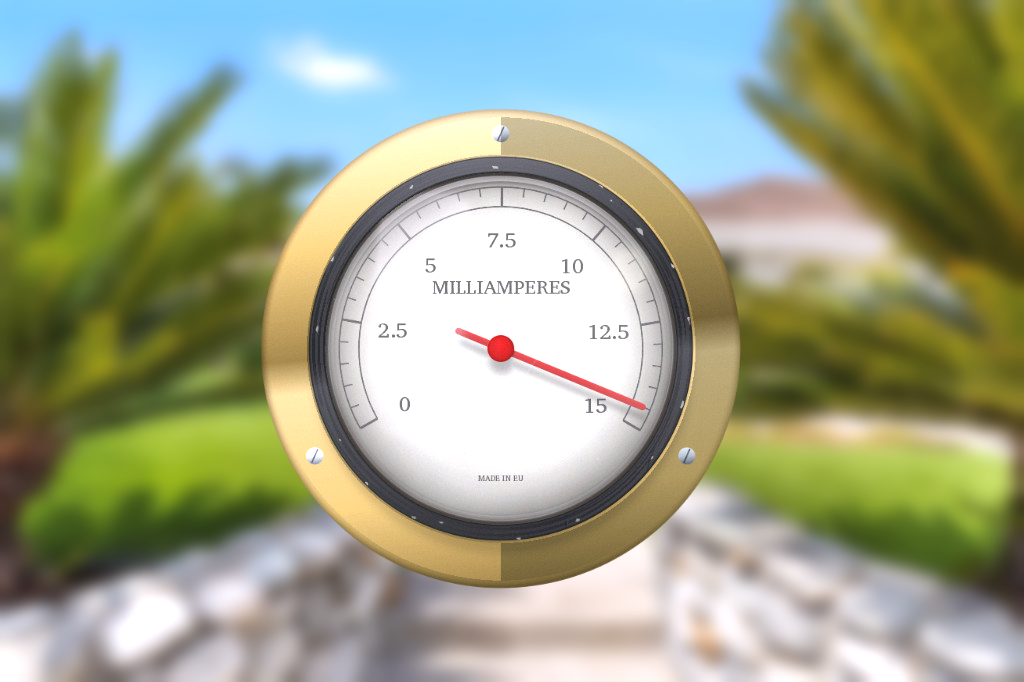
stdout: 14.5; mA
